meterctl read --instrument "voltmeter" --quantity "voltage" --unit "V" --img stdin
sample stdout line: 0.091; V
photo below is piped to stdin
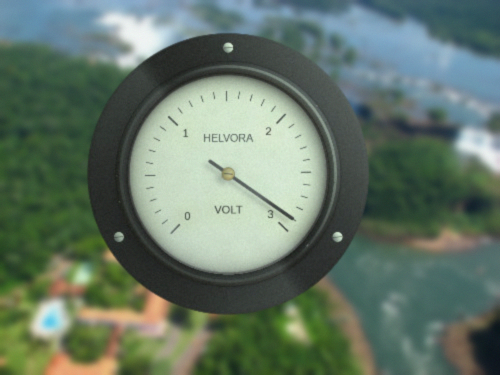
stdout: 2.9; V
